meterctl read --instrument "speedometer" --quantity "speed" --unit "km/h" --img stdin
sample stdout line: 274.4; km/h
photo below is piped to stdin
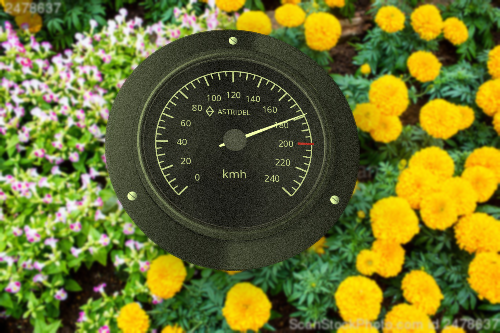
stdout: 180; km/h
